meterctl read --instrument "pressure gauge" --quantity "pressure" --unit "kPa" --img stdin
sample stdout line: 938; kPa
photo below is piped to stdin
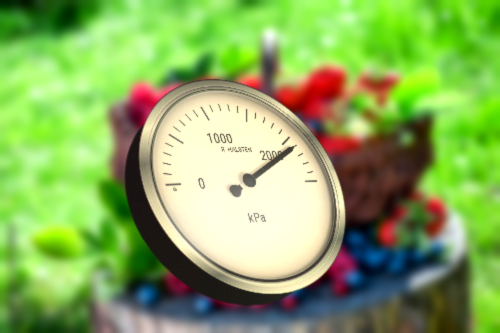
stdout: 2100; kPa
